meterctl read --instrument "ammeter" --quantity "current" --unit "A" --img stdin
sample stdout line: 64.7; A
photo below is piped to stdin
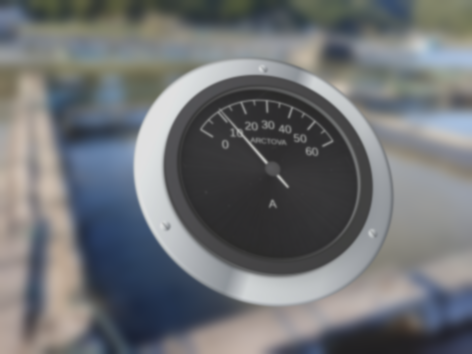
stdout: 10; A
